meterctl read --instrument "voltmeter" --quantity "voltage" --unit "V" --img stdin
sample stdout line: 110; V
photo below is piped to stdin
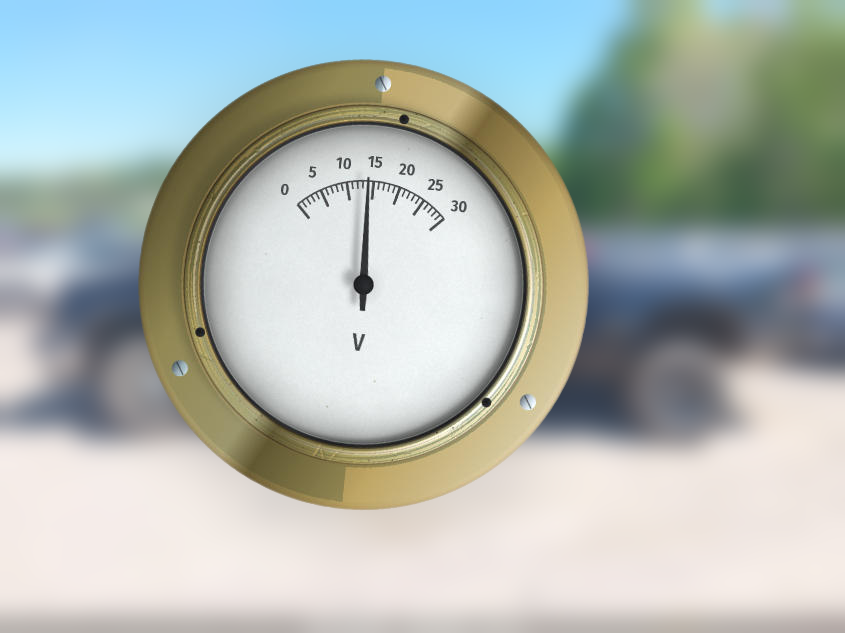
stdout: 14; V
